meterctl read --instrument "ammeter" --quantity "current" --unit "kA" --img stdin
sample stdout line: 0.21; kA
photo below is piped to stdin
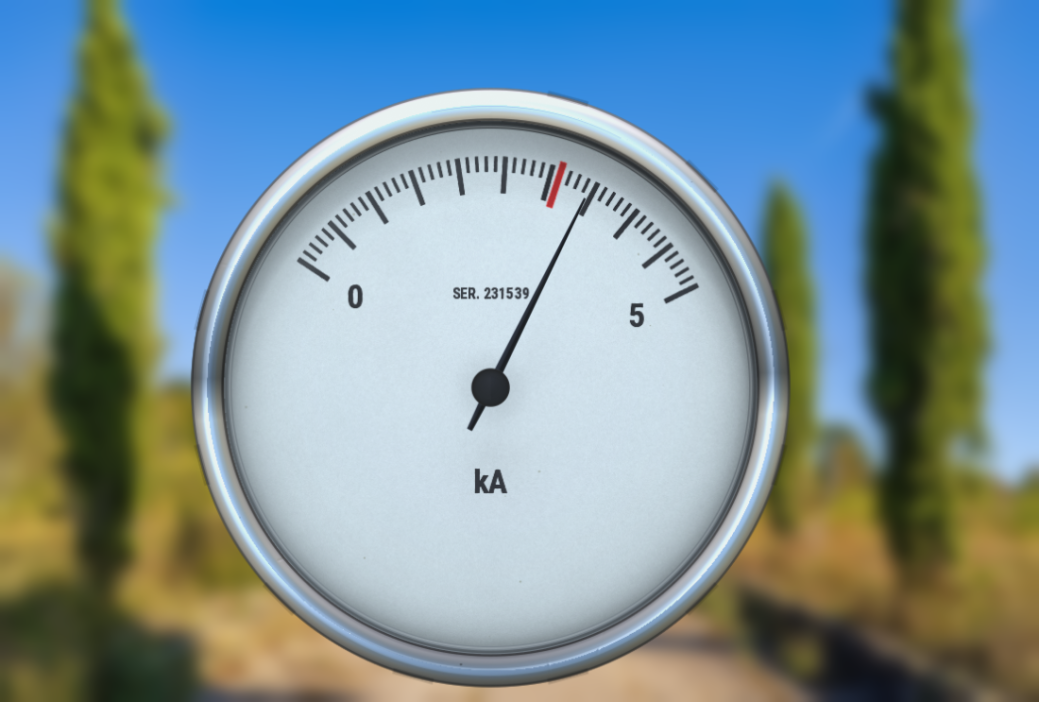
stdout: 3.45; kA
